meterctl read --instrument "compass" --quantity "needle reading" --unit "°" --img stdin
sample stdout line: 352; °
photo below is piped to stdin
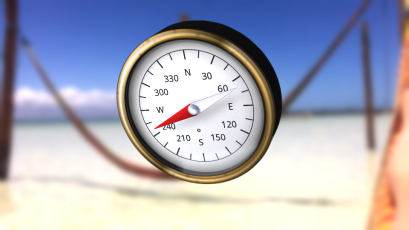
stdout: 247.5; °
